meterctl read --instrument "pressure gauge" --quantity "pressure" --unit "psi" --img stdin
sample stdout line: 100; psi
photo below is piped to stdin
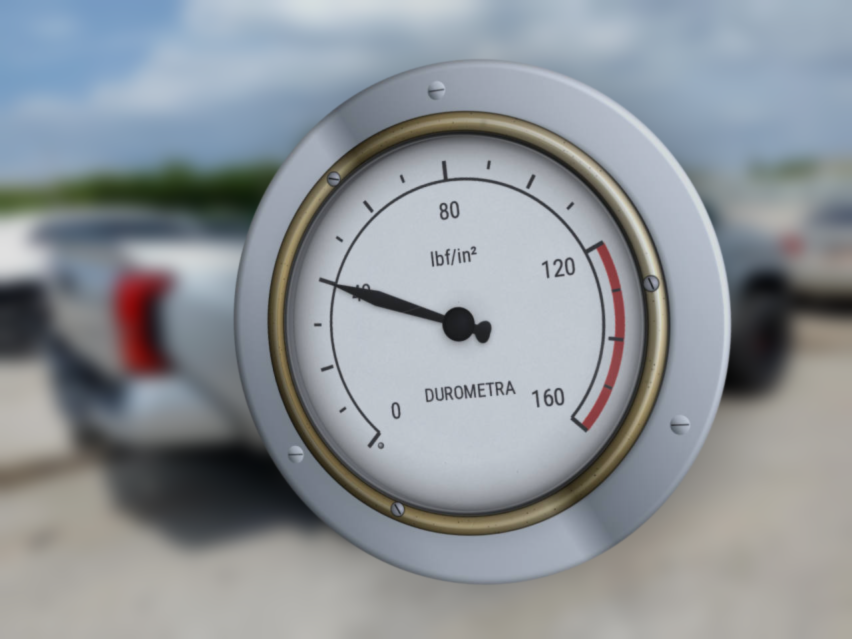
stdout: 40; psi
